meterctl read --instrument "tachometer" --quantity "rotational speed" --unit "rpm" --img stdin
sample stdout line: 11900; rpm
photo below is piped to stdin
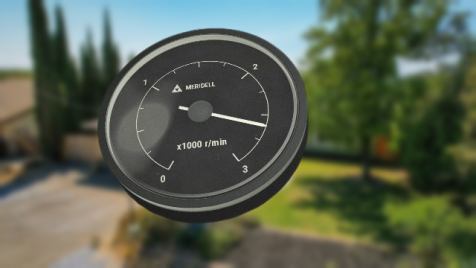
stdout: 2625; rpm
